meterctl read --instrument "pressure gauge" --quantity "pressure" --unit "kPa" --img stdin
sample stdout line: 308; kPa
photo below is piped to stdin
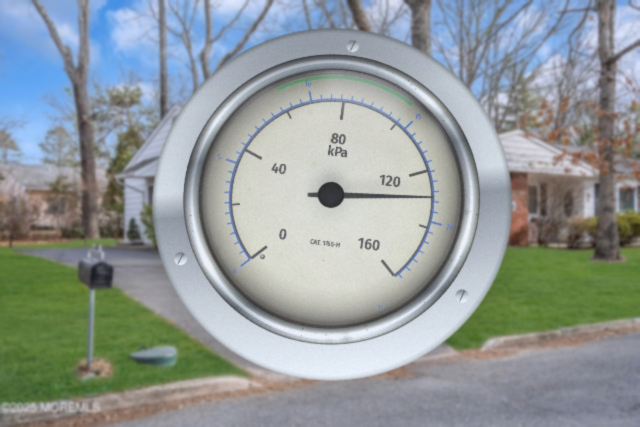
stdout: 130; kPa
